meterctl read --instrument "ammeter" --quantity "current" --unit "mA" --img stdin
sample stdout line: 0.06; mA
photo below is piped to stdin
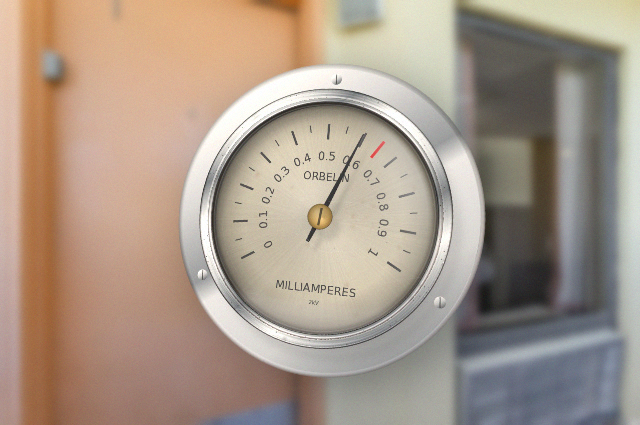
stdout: 0.6; mA
